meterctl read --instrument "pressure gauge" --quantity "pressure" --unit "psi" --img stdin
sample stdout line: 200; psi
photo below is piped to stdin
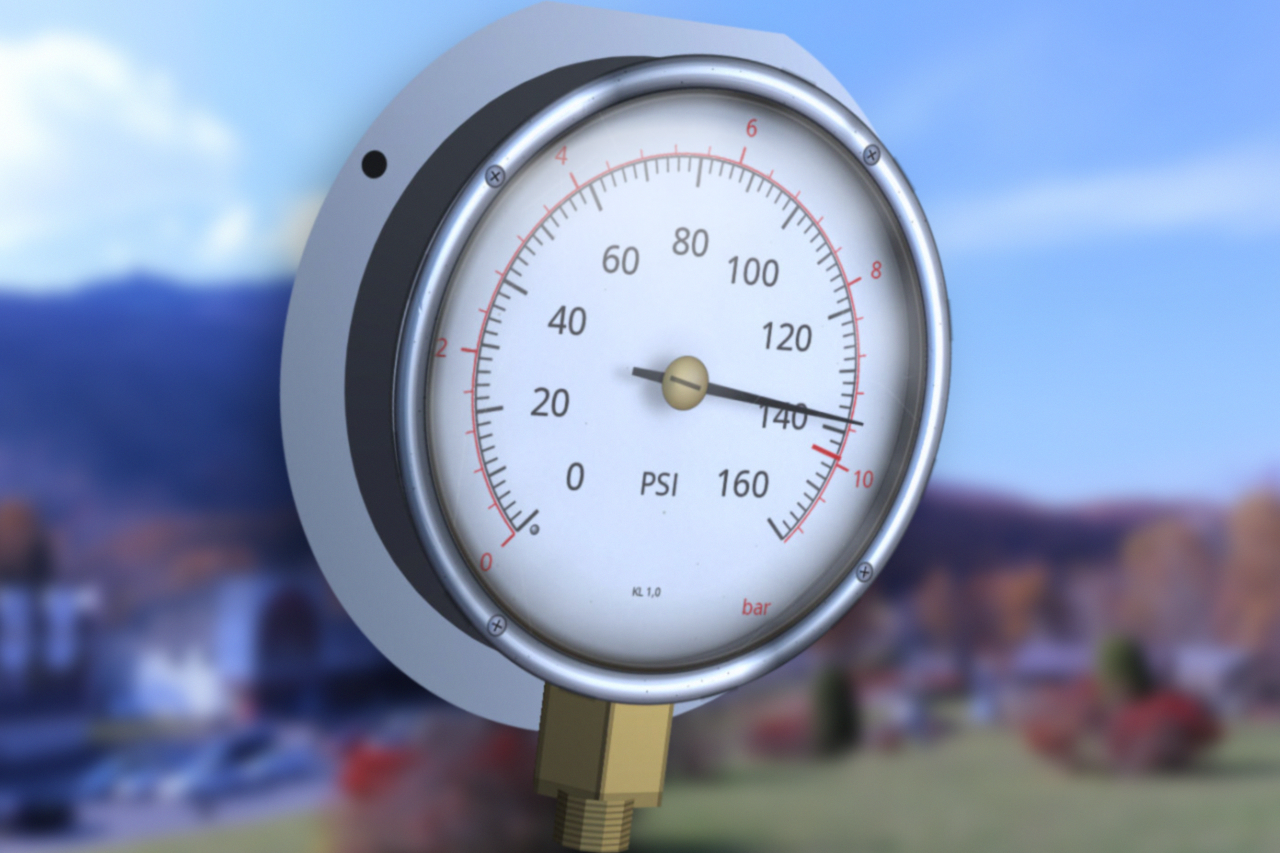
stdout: 138; psi
